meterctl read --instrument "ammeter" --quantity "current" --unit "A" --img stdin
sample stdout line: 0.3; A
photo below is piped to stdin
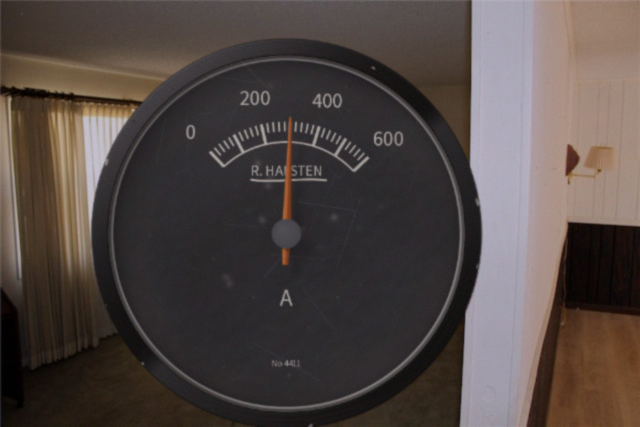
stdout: 300; A
